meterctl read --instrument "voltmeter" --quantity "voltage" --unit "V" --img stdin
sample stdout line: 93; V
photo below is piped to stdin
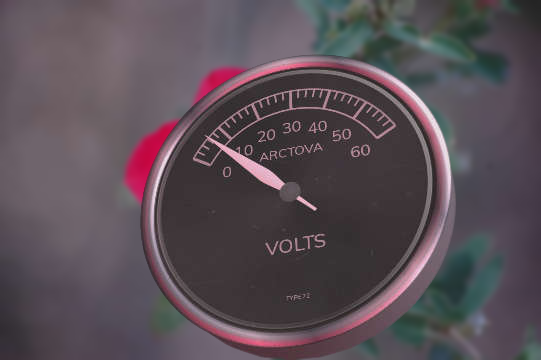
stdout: 6; V
